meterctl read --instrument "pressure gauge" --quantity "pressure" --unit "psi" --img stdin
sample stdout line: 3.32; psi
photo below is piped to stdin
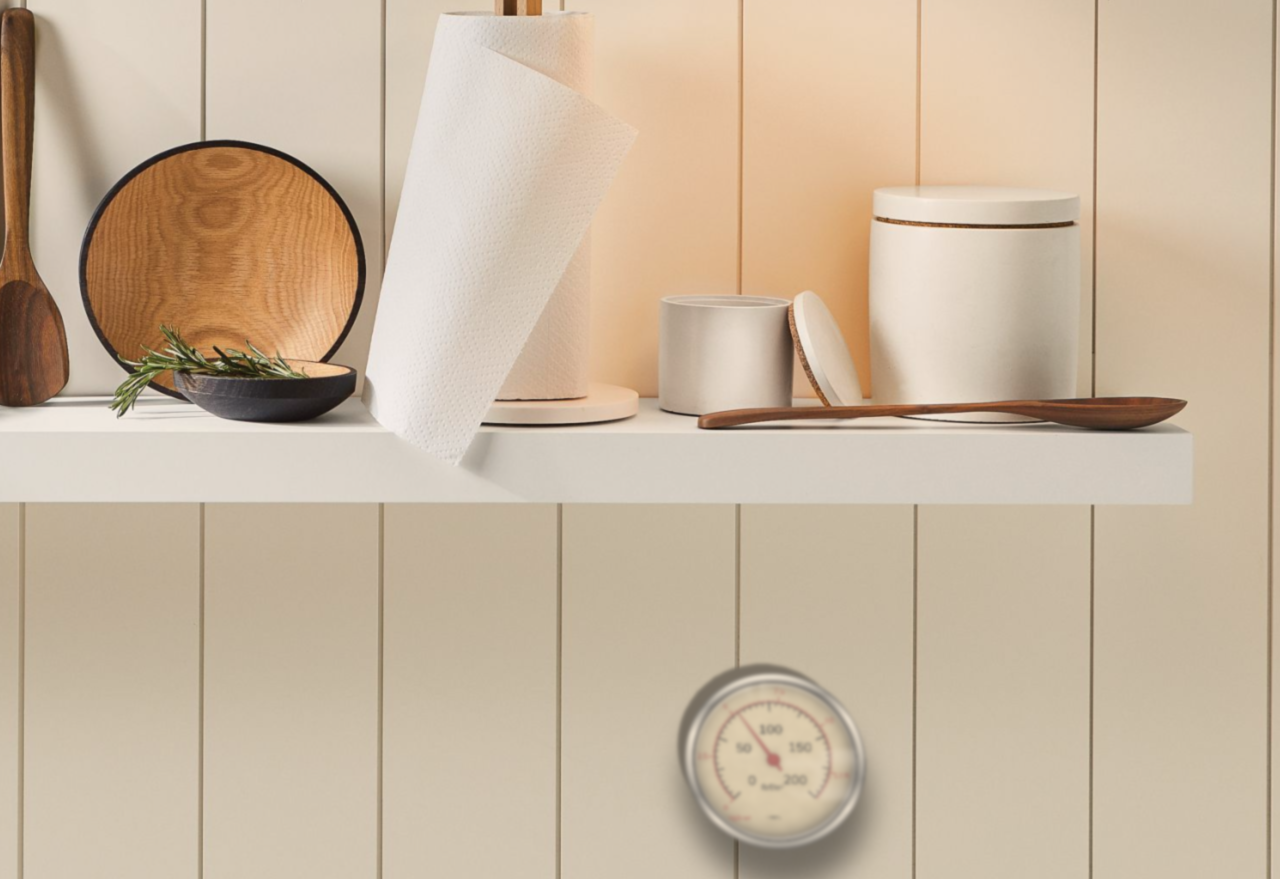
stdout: 75; psi
